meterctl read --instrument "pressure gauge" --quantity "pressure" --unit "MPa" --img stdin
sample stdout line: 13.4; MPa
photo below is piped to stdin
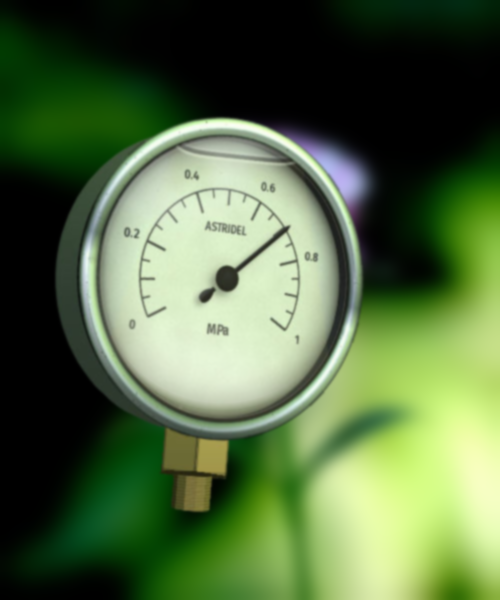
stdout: 0.7; MPa
